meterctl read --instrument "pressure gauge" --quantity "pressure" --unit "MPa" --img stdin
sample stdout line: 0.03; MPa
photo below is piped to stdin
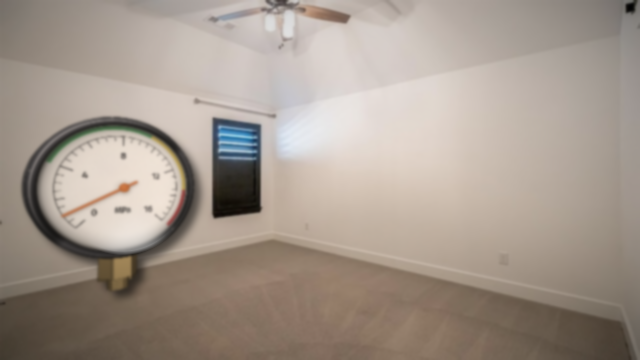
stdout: 1; MPa
